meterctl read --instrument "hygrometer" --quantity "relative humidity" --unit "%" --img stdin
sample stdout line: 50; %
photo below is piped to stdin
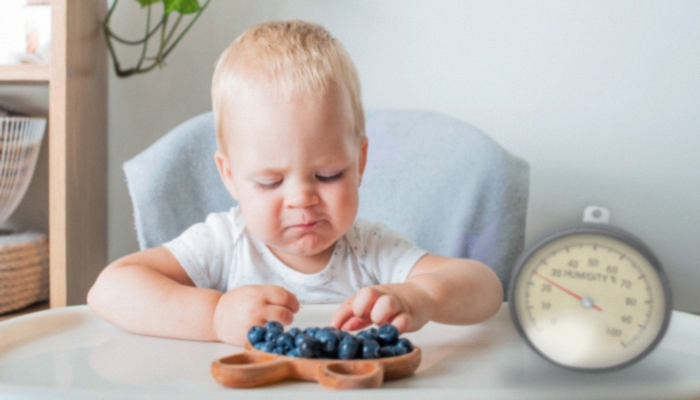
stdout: 25; %
